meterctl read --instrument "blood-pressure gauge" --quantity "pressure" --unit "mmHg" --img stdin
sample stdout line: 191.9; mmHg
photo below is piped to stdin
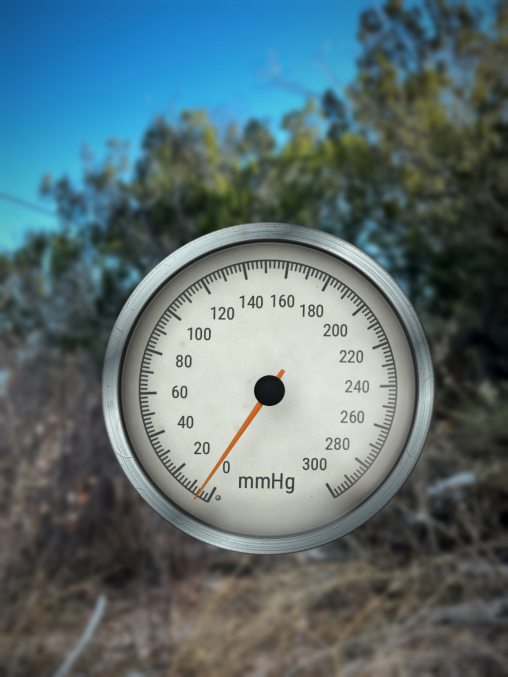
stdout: 6; mmHg
